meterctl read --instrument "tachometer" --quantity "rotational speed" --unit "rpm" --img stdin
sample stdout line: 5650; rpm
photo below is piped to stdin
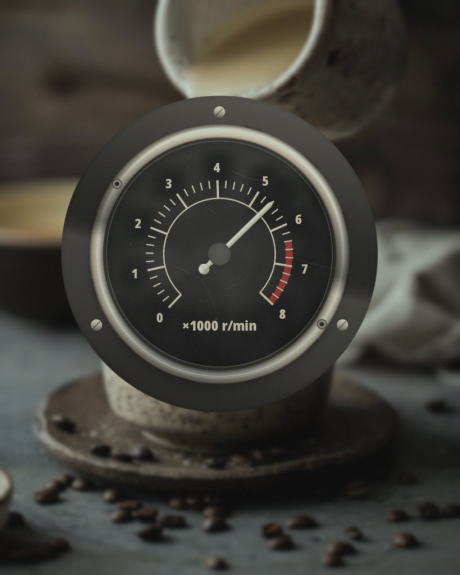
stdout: 5400; rpm
